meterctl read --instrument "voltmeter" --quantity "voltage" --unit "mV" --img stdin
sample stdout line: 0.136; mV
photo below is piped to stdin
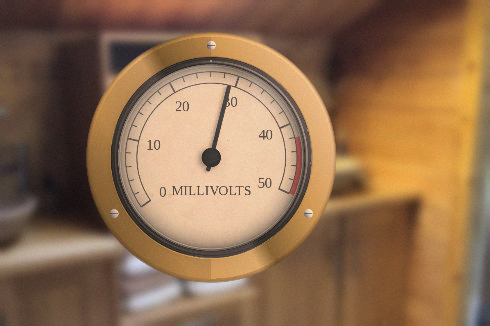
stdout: 29; mV
